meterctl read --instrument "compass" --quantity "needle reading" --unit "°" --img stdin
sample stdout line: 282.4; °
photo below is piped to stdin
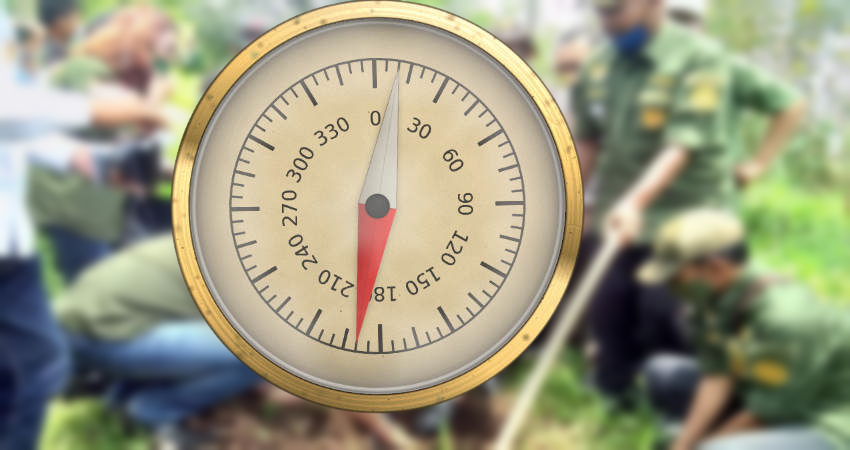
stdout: 190; °
